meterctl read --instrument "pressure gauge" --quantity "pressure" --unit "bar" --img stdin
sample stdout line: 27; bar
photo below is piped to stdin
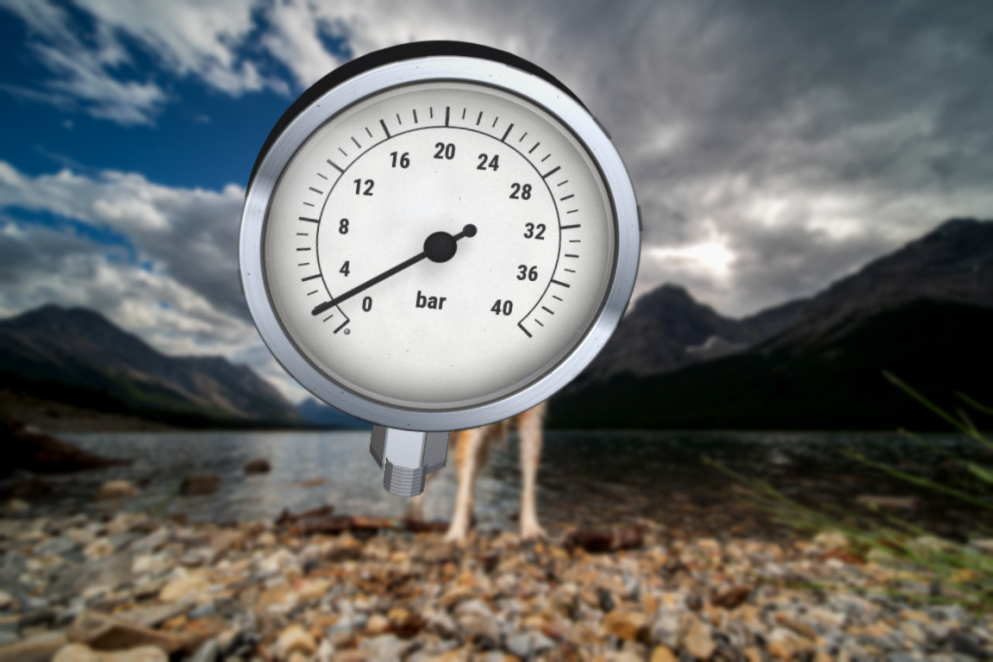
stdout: 2; bar
